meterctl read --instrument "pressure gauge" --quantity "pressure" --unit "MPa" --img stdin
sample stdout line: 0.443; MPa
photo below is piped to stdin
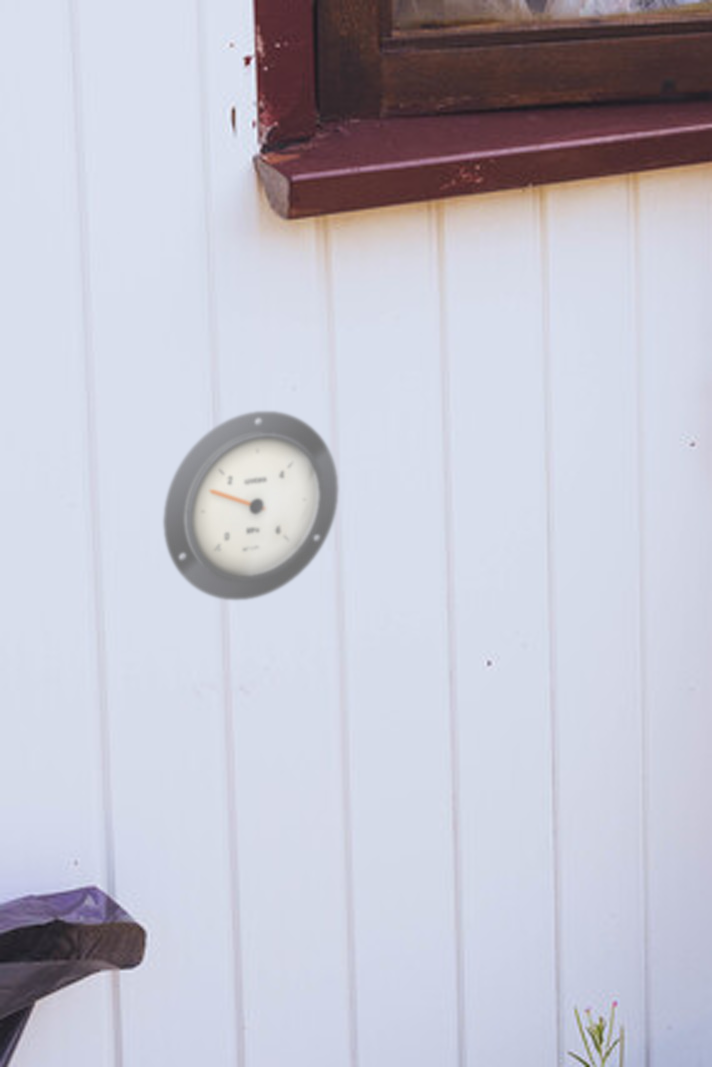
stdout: 1.5; MPa
